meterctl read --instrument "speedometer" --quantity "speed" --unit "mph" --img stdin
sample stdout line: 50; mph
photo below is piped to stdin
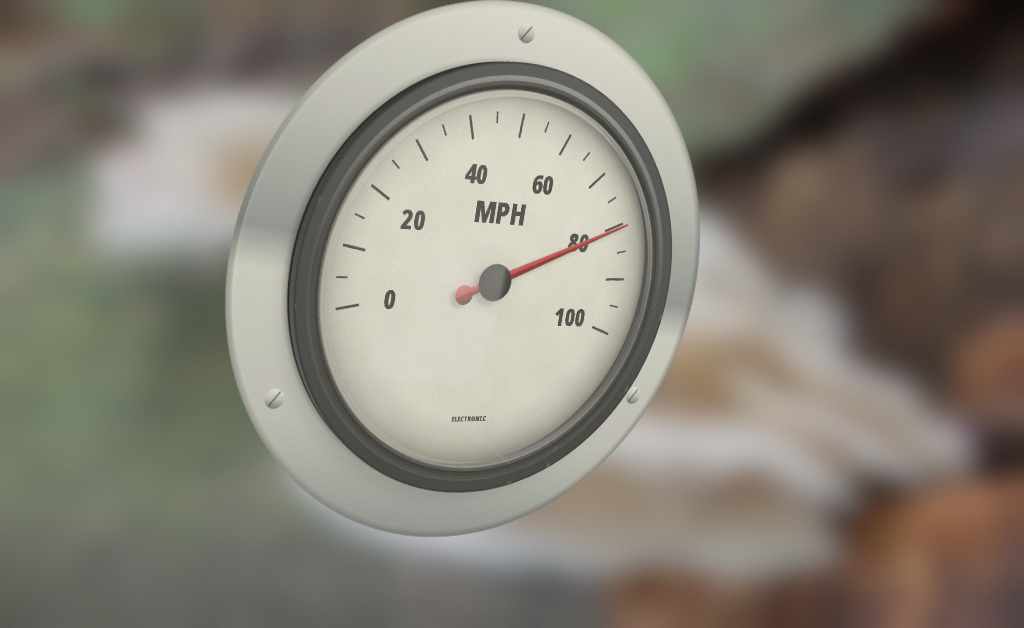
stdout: 80; mph
